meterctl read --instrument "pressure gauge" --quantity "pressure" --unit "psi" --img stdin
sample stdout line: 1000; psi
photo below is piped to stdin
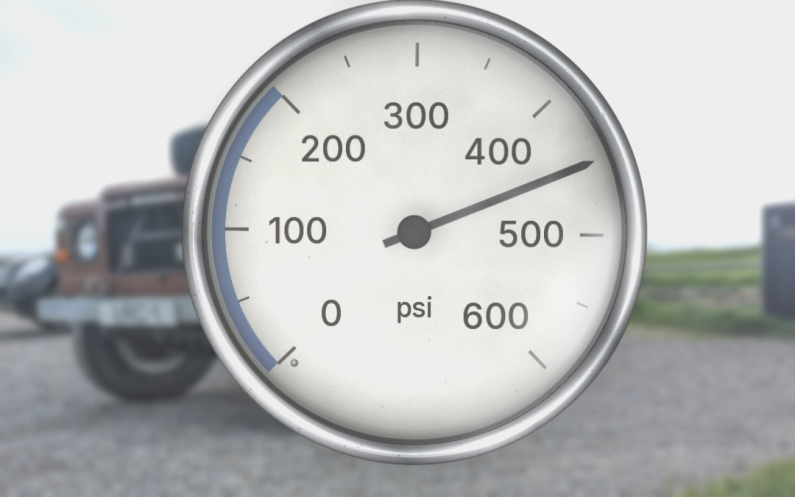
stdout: 450; psi
